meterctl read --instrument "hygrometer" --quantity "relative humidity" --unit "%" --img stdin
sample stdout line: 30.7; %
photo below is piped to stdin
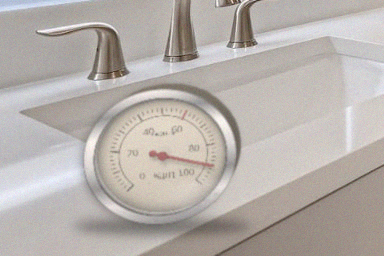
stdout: 90; %
